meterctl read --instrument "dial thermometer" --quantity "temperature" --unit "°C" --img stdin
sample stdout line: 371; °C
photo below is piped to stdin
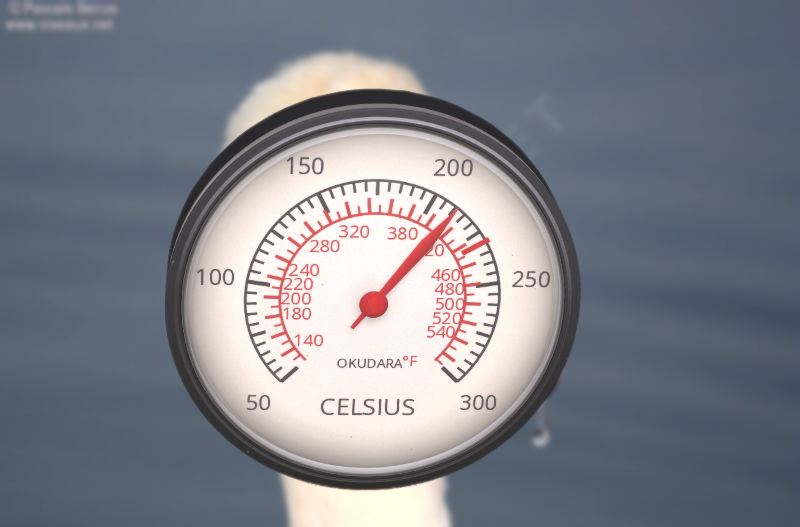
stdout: 210; °C
